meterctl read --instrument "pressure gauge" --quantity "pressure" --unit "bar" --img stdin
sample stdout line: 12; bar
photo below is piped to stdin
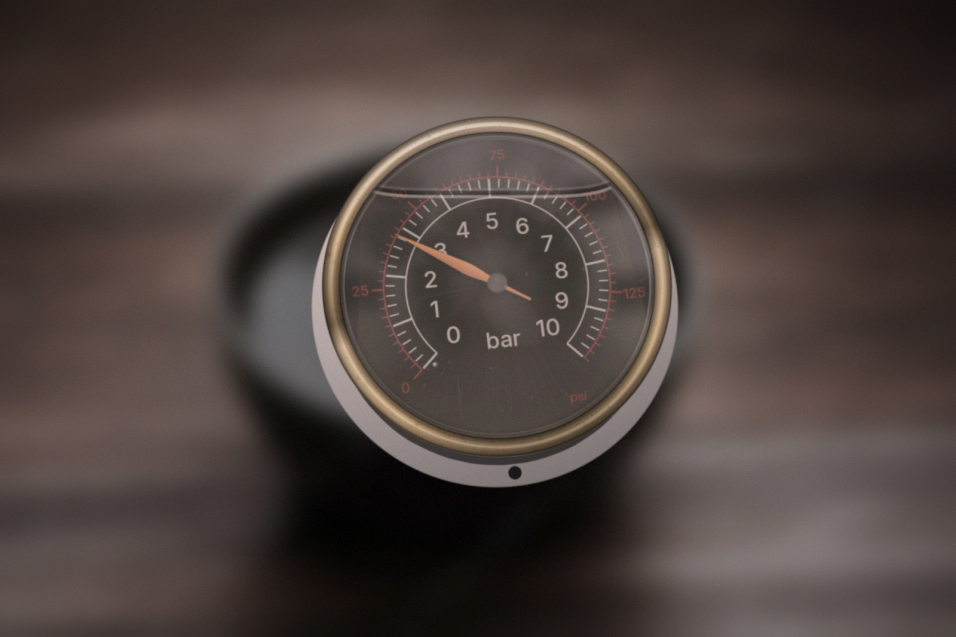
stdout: 2.8; bar
